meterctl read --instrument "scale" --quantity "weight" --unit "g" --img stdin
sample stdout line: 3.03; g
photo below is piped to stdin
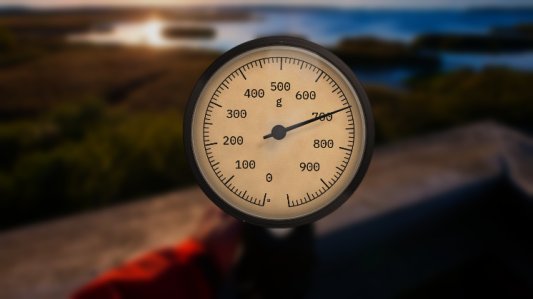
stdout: 700; g
